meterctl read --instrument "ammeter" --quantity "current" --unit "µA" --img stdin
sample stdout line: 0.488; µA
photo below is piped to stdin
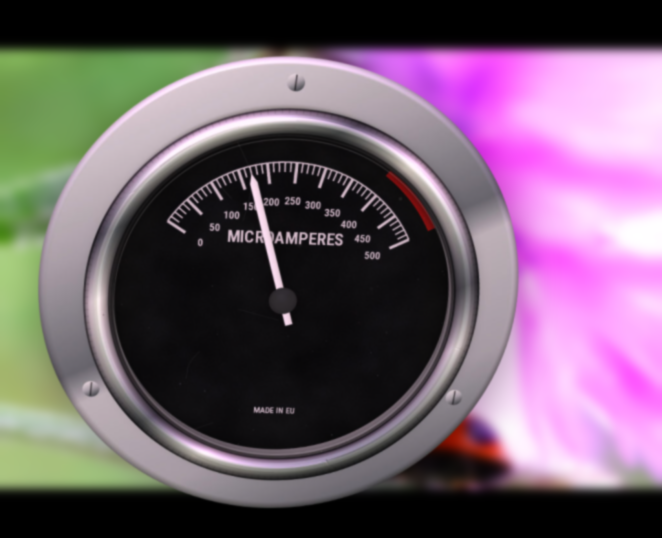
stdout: 170; µA
